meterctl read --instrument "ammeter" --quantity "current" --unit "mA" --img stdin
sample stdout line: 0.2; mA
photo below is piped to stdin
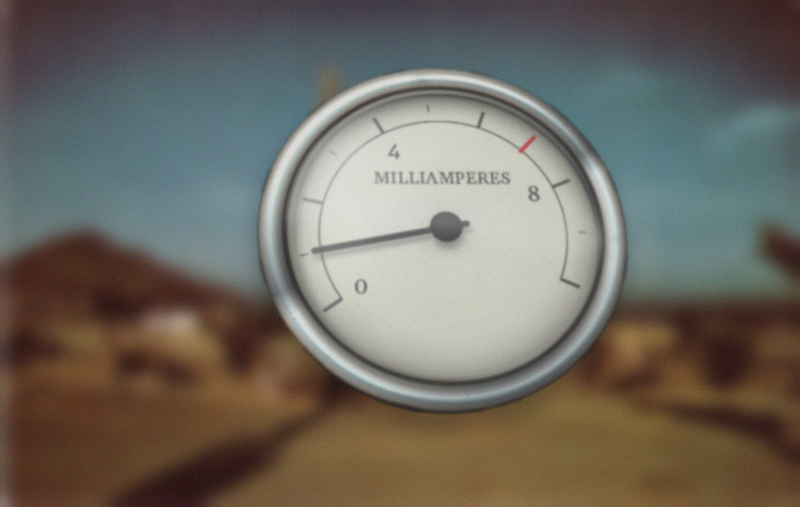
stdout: 1; mA
